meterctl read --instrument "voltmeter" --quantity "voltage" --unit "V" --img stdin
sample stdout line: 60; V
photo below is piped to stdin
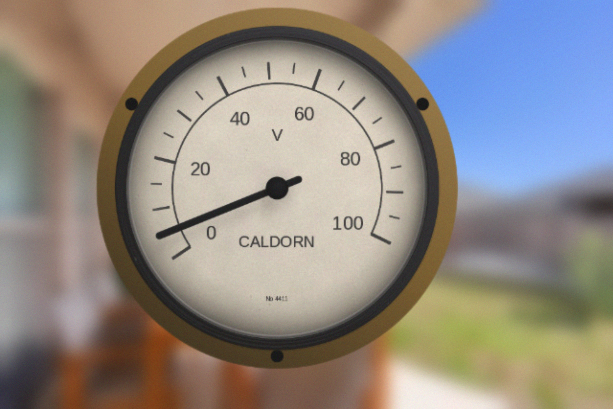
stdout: 5; V
